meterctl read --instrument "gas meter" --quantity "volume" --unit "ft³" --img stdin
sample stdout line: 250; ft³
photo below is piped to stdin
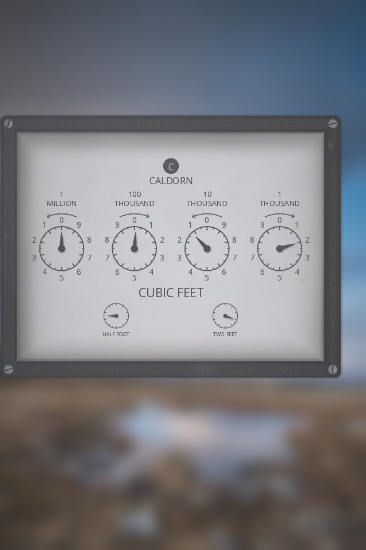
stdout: 1200; ft³
